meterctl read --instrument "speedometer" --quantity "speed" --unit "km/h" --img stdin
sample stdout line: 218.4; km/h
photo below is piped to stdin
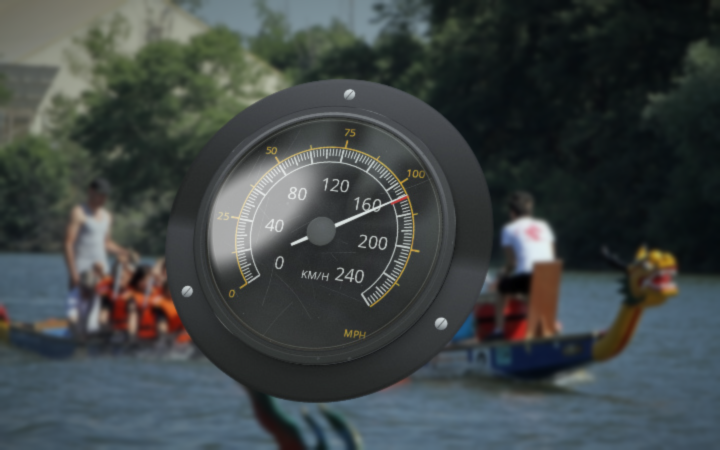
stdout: 170; km/h
